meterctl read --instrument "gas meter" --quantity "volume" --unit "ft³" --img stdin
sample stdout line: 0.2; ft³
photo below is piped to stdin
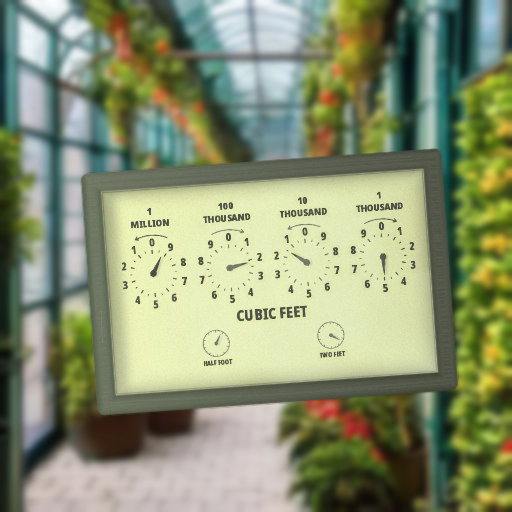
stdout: 921500; ft³
